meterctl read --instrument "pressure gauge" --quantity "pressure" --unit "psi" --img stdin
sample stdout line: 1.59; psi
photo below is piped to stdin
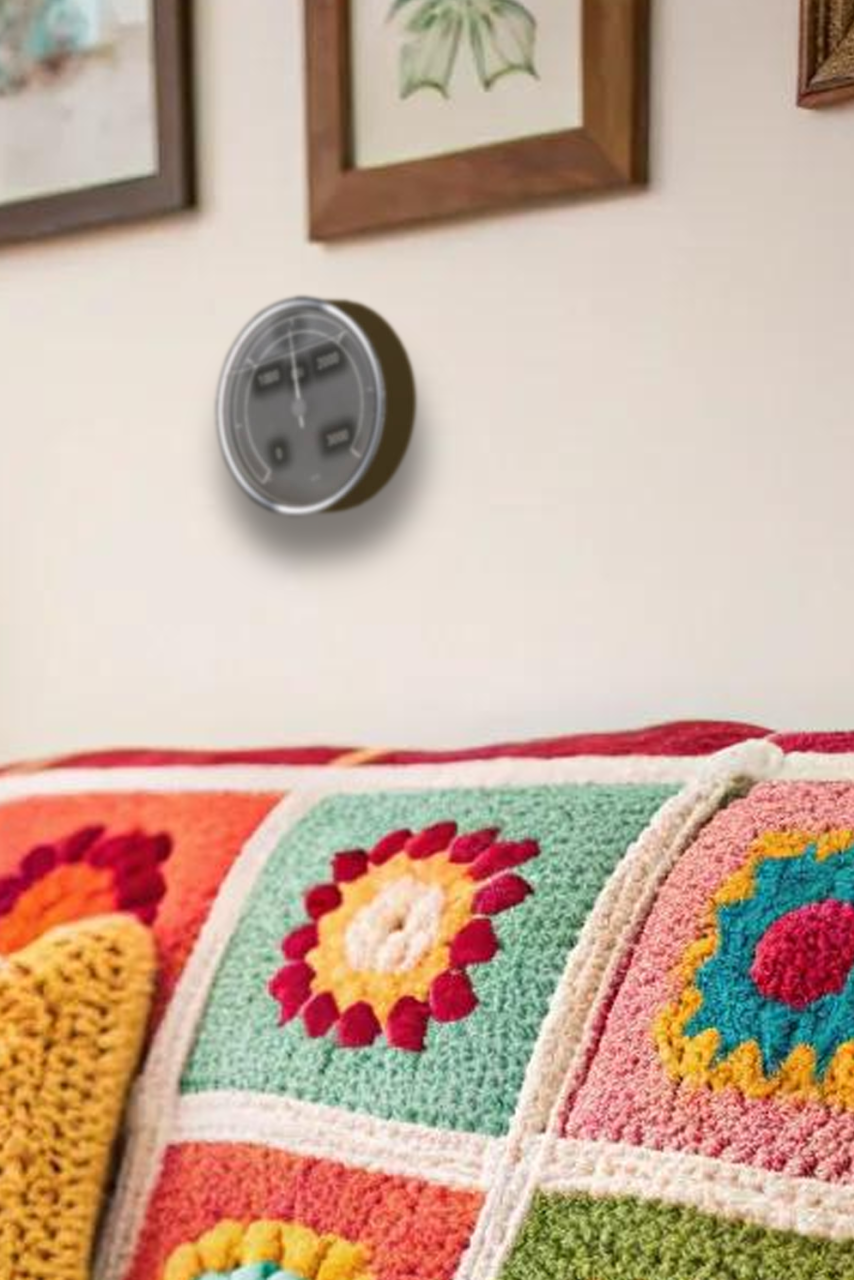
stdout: 1500; psi
